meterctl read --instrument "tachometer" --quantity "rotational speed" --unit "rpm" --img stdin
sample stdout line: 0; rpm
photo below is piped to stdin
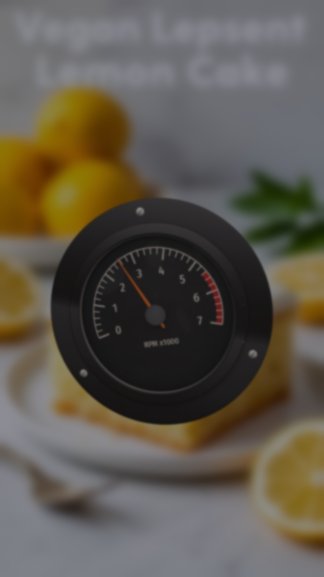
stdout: 2600; rpm
